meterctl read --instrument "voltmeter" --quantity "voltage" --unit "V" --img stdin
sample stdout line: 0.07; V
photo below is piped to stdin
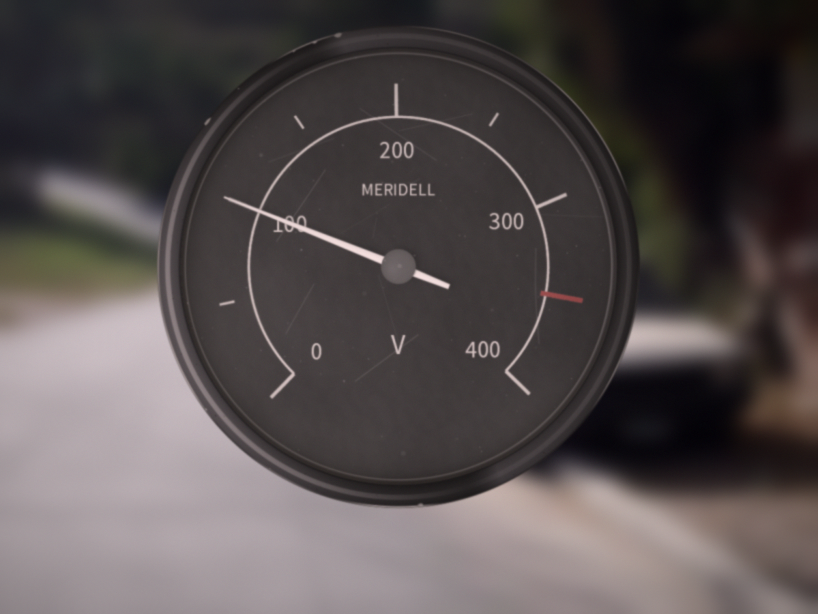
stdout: 100; V
